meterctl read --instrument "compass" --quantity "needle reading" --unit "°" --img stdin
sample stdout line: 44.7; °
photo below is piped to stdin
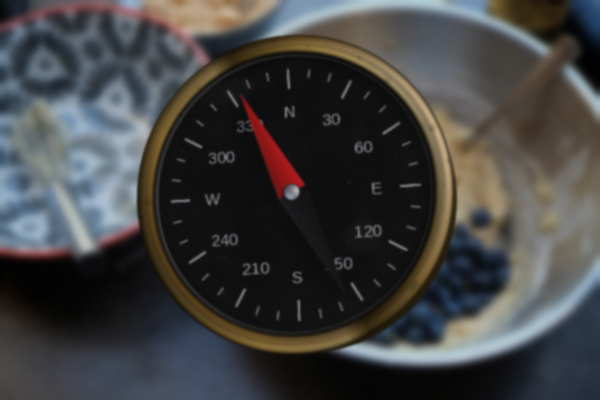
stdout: 335; °
